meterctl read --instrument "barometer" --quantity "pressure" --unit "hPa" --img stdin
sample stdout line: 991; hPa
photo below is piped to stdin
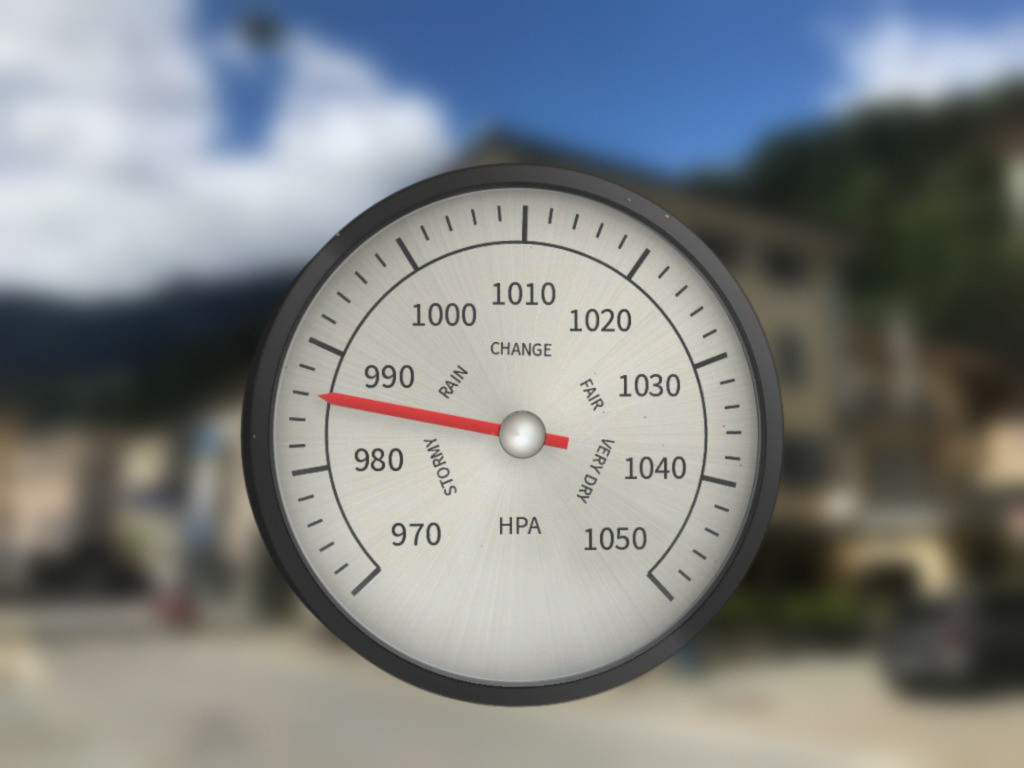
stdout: 986; hPa
